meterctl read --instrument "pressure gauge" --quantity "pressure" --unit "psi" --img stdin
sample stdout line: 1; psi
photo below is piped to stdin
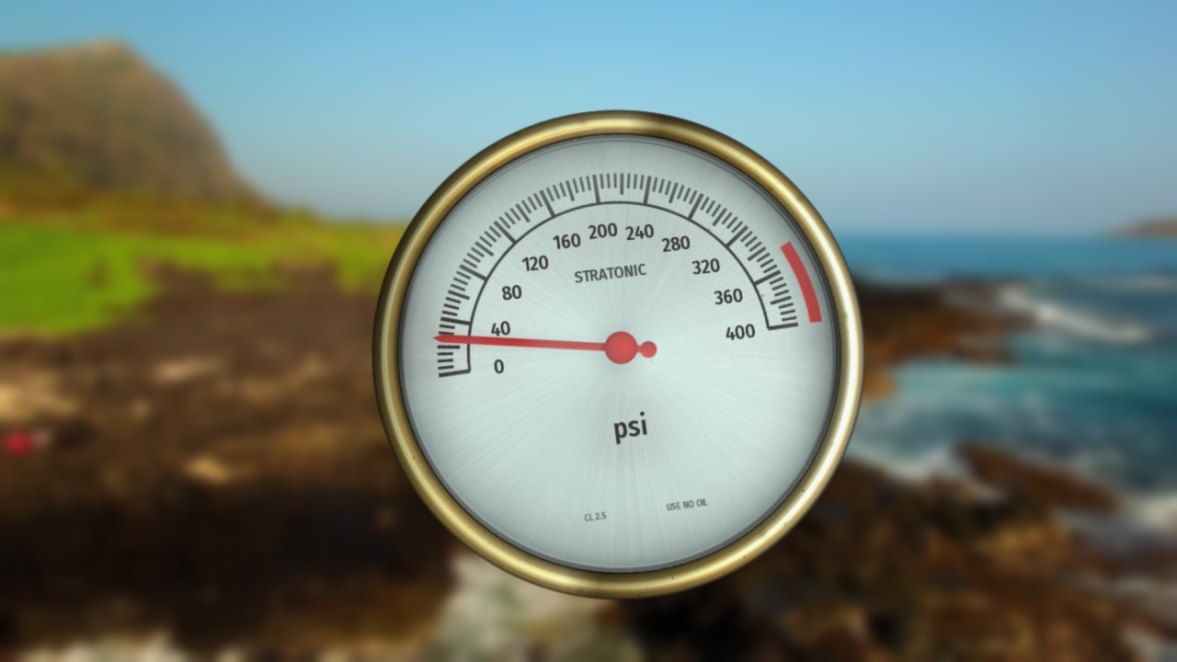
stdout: 25; psi
